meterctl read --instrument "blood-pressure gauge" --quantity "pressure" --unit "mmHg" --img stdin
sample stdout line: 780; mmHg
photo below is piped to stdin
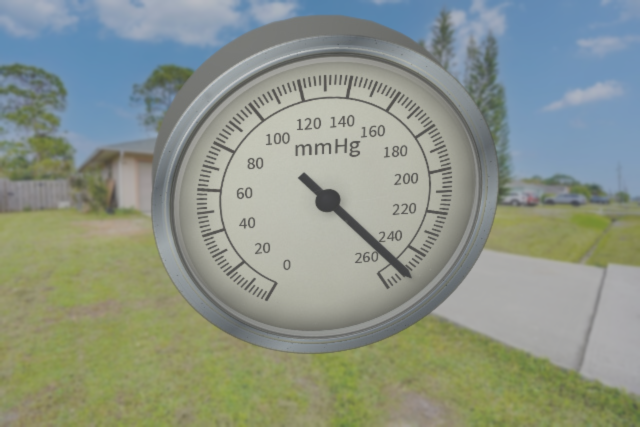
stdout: 250; mmHg
